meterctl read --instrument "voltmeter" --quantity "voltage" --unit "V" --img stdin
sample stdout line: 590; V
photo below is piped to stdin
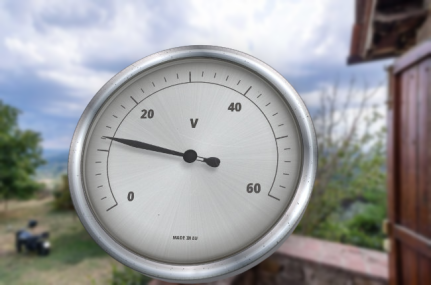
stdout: 12; V
